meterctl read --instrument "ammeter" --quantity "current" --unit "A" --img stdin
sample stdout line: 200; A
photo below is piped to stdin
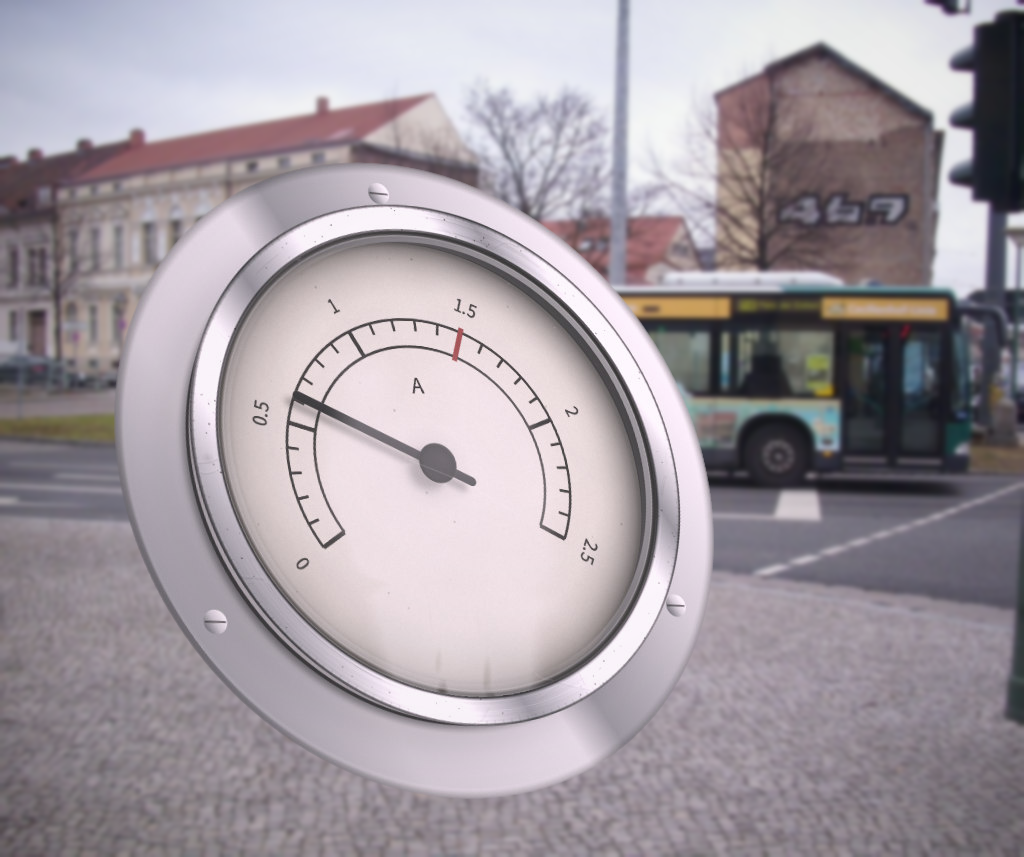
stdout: 0.6; A
